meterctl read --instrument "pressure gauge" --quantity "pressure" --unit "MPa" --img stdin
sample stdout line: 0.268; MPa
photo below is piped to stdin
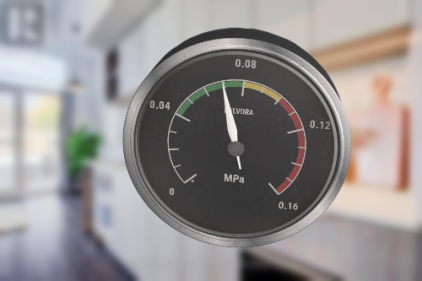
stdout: 0.07; MPa
